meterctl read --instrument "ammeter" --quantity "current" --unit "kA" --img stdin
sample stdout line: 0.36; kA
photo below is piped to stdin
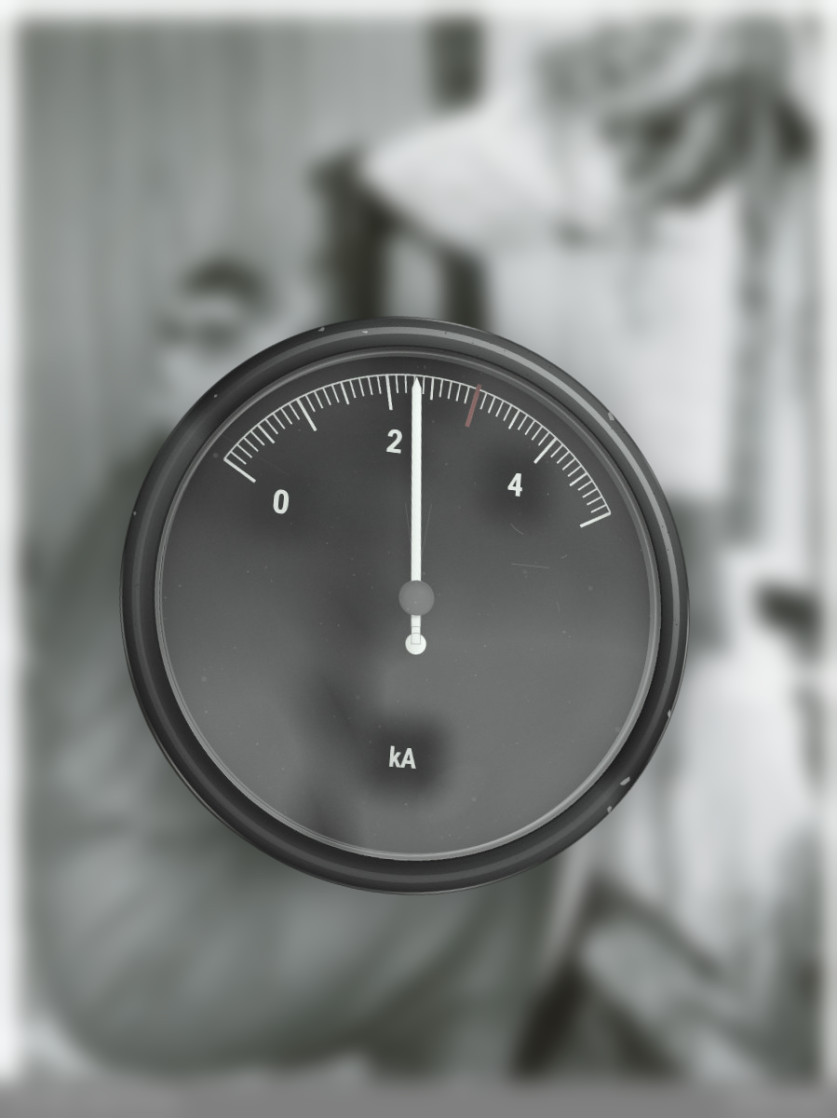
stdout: 2.3; kA
